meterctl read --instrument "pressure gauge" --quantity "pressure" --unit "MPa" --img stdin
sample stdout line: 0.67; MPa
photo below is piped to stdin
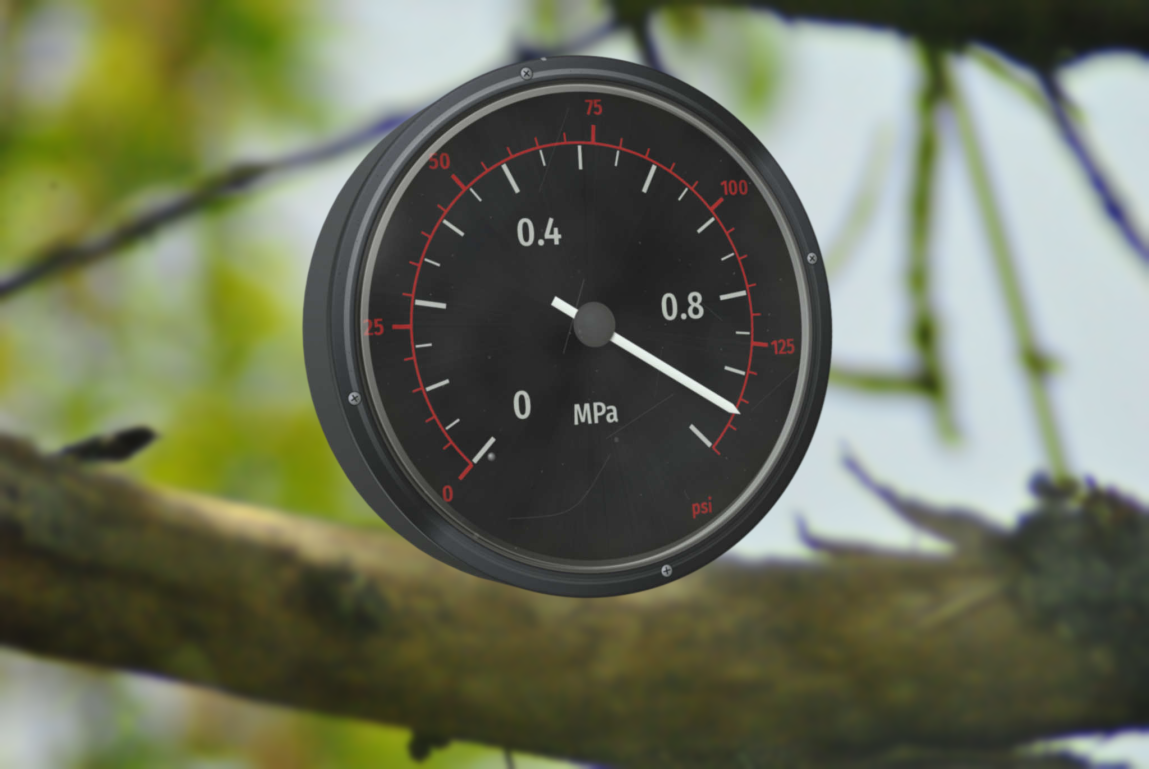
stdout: 0.95; MPa
